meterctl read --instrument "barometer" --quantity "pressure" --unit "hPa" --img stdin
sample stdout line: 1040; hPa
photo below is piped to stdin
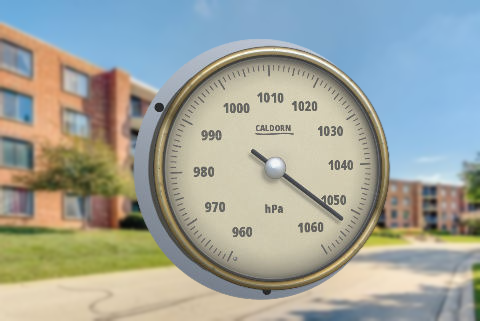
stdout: 1053; hPa
